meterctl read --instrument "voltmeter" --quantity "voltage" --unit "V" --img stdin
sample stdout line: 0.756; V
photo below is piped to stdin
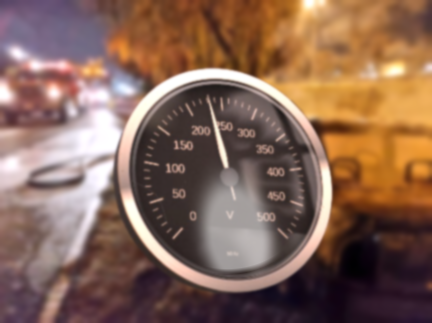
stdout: 230; V
